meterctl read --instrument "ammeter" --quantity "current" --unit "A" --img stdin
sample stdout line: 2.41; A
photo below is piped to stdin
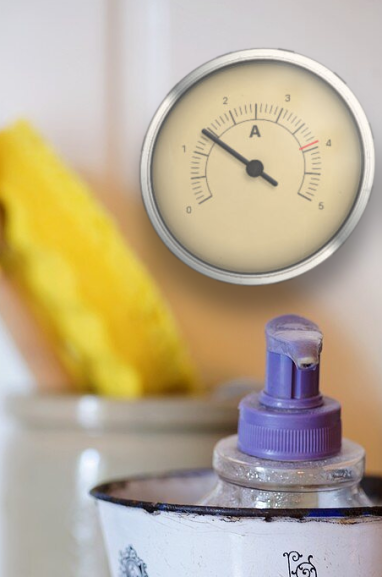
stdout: 1.4; A
